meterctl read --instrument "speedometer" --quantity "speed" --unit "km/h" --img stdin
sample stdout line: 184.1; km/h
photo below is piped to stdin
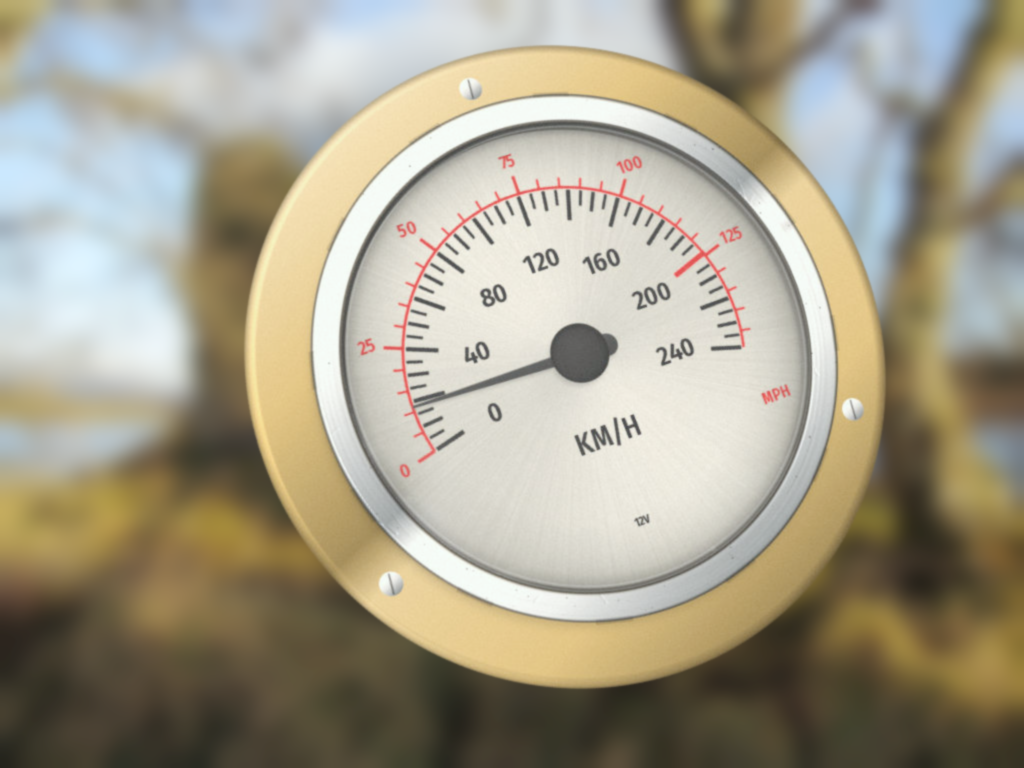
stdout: 17.5; km/h
